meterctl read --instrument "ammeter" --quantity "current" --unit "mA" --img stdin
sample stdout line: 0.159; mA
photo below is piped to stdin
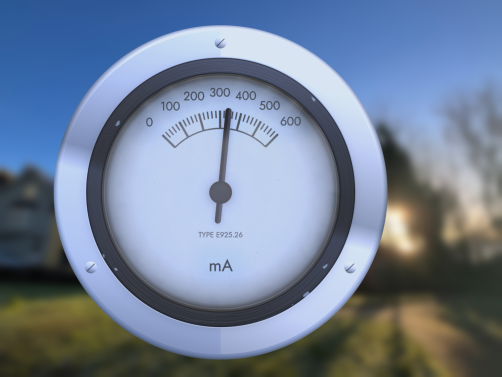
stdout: 340; mA
